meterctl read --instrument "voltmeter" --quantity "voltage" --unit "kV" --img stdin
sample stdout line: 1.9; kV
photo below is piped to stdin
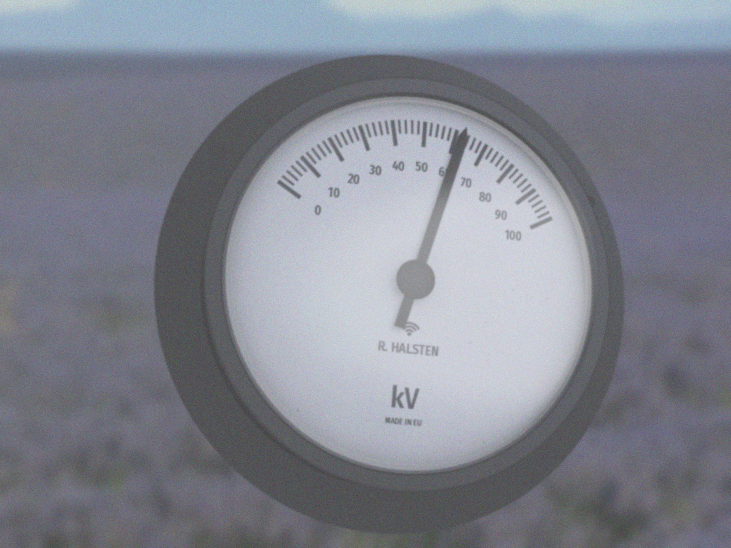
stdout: 62; kV
